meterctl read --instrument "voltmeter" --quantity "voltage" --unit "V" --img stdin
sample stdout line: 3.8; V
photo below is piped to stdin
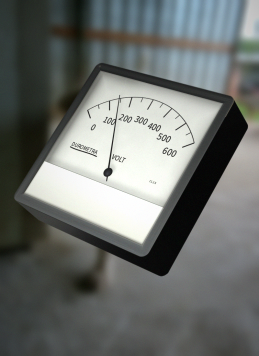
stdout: 150; V
